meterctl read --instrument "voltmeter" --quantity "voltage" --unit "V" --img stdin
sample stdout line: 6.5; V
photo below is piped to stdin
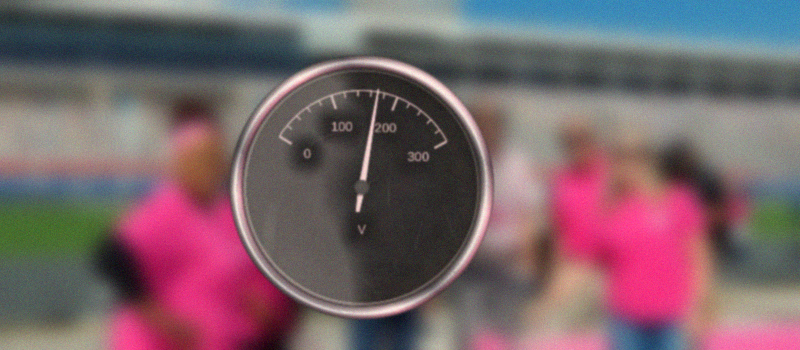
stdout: 170; V
